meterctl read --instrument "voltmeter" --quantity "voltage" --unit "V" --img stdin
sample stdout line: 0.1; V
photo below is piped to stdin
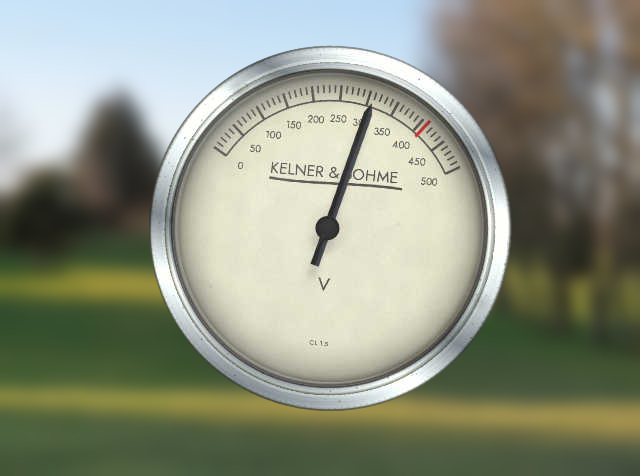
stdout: 310; V
